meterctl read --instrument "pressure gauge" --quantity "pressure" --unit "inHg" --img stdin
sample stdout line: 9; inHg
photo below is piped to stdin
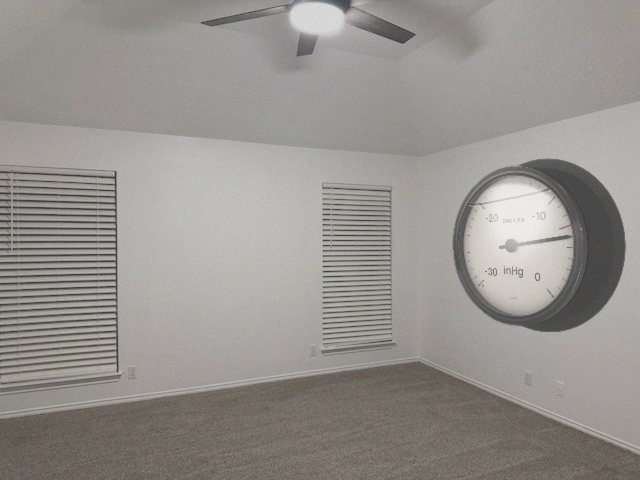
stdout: -6; inHg
